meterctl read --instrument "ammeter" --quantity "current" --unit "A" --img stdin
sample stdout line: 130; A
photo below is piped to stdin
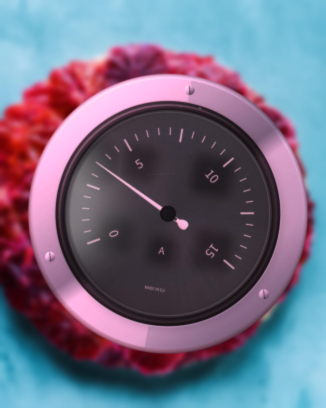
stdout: 3.5; A
